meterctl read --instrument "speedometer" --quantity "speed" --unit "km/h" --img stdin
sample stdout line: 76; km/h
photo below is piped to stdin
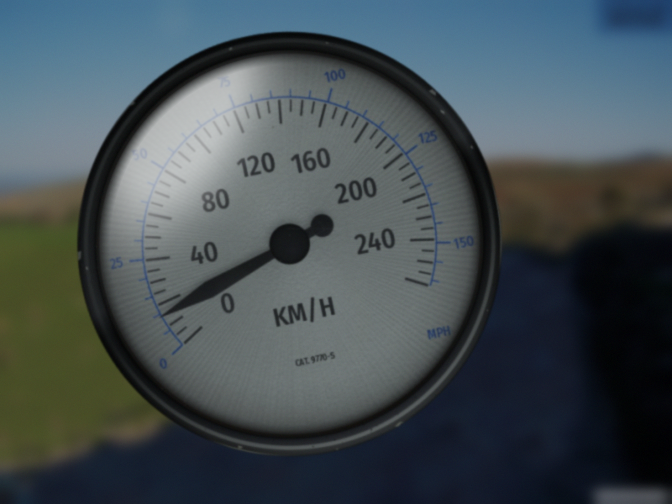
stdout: 15; km/h
